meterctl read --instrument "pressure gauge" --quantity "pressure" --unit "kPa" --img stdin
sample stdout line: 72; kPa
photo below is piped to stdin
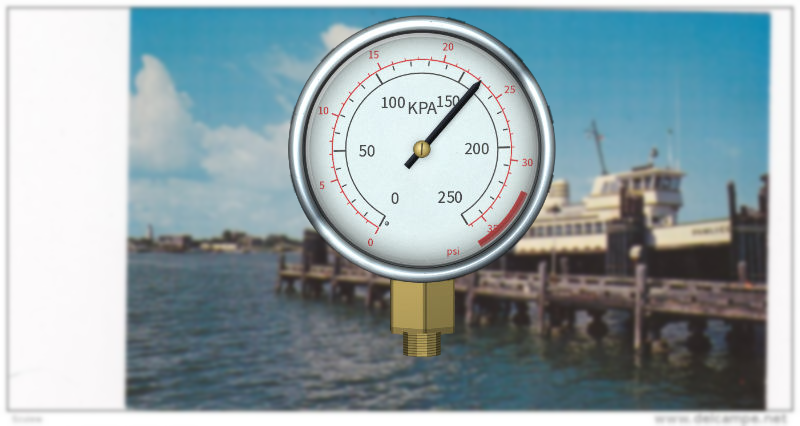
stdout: 160; kPa
